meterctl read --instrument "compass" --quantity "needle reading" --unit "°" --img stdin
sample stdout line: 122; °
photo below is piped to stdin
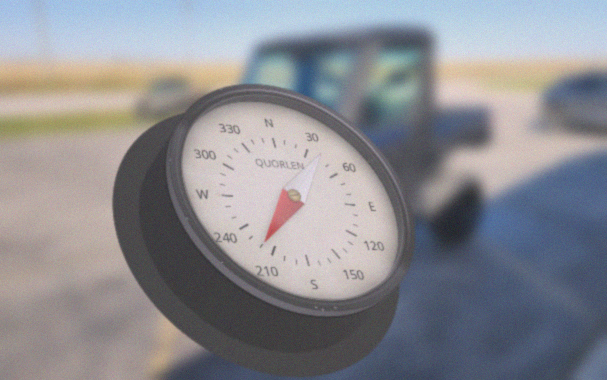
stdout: 220; °
